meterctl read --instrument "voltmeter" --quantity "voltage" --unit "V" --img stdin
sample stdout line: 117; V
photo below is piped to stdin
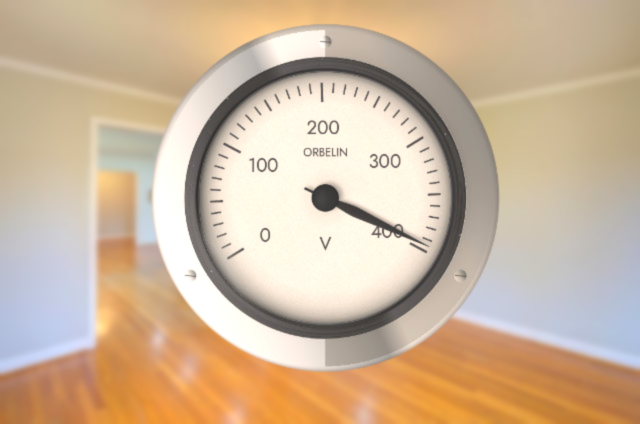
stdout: 395; V
